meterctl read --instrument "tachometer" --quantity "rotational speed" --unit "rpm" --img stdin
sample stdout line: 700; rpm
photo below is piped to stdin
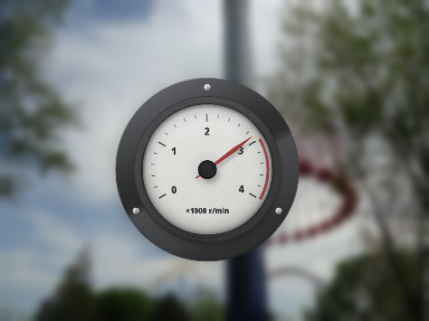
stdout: 2900; rpm
